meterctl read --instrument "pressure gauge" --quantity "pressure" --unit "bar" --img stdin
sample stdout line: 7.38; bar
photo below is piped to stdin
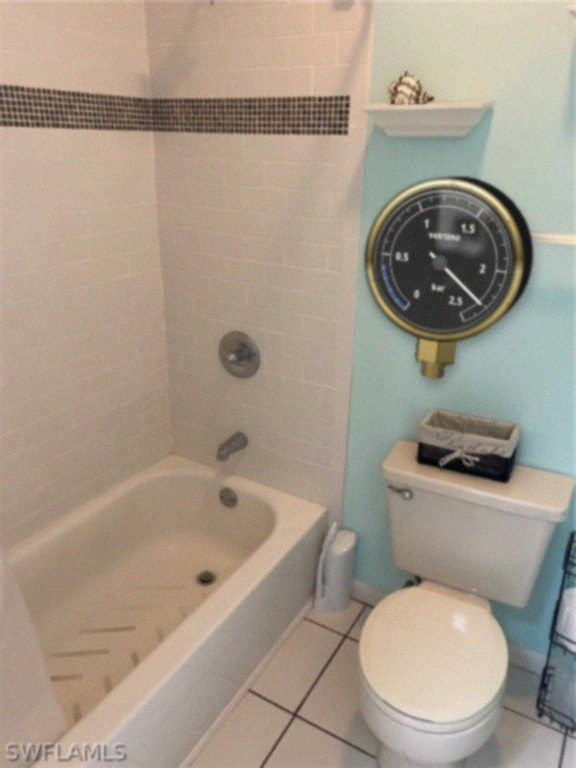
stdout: 2.3; bar
